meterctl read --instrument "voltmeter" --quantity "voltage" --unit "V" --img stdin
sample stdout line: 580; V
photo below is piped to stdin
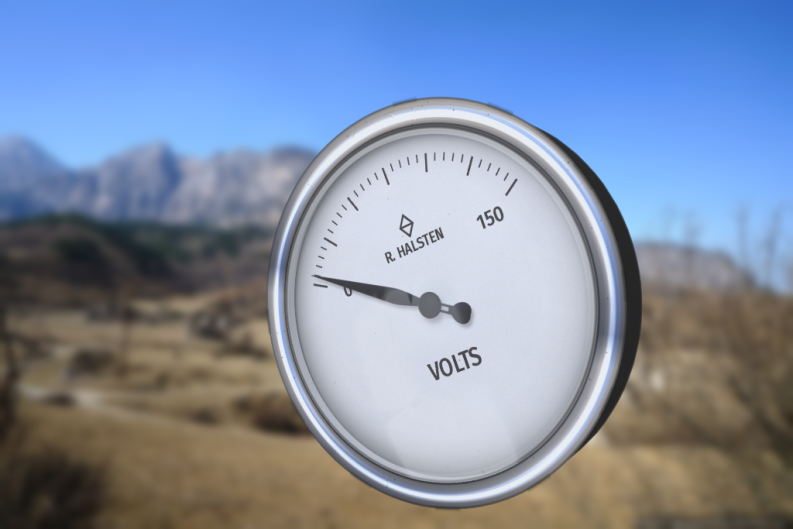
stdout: 5; V
